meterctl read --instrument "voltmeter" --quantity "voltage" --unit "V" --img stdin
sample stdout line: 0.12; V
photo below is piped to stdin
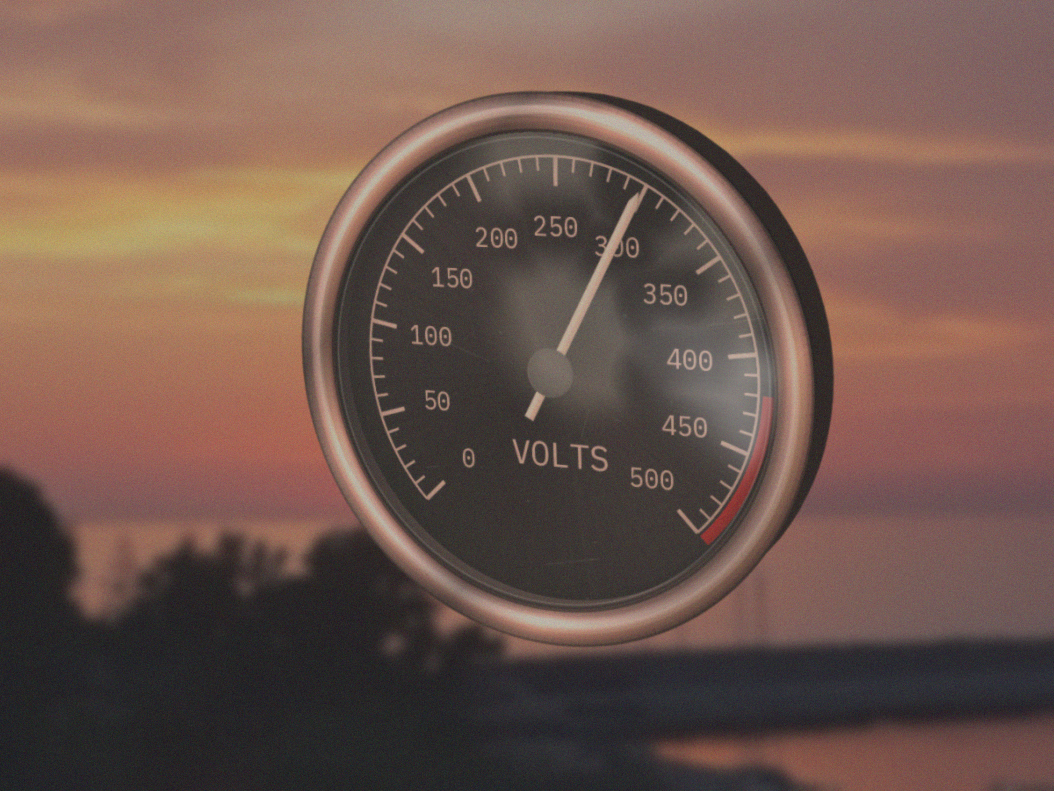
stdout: 300; V
